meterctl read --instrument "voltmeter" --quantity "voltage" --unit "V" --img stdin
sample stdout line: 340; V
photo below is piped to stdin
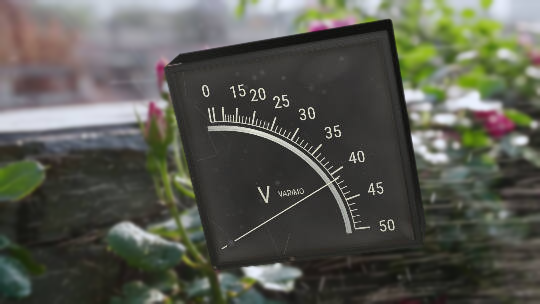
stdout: 41; V
